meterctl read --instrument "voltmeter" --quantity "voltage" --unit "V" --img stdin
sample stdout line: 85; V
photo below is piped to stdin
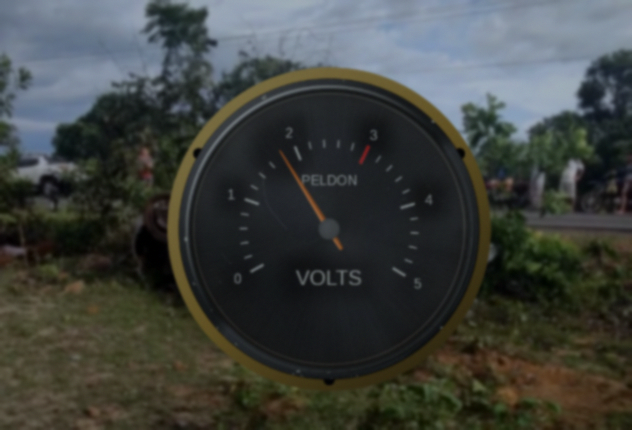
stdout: 1.8; V
